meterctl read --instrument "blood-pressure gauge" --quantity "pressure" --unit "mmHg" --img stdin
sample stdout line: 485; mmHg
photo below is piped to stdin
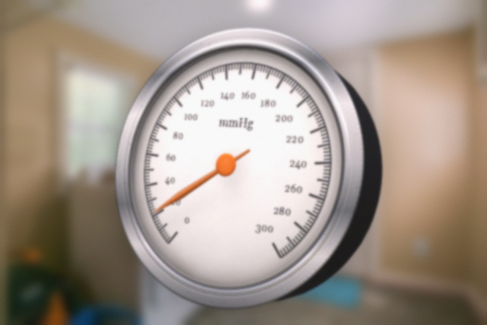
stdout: 20; mmHg
